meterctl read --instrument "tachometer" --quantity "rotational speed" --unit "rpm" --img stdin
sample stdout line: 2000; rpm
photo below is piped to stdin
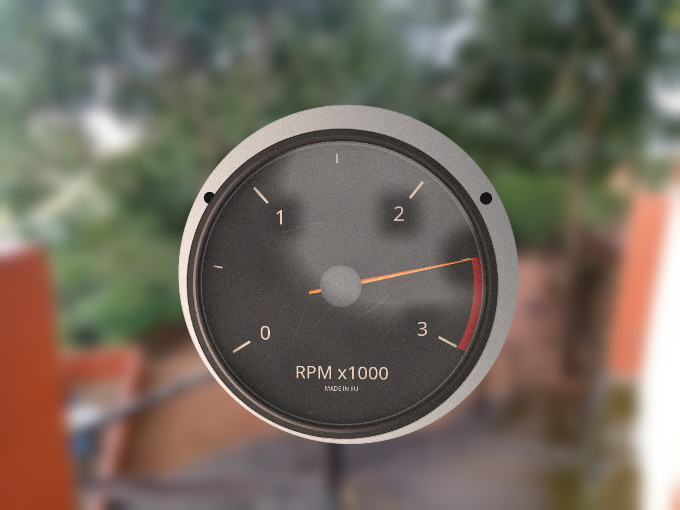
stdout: 2500; rpm
